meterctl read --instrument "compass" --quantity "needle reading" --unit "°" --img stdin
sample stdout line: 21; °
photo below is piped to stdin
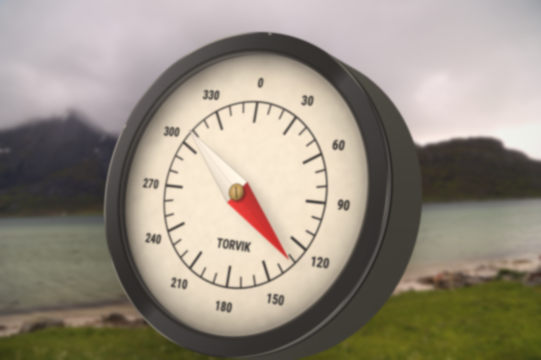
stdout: 130; °
